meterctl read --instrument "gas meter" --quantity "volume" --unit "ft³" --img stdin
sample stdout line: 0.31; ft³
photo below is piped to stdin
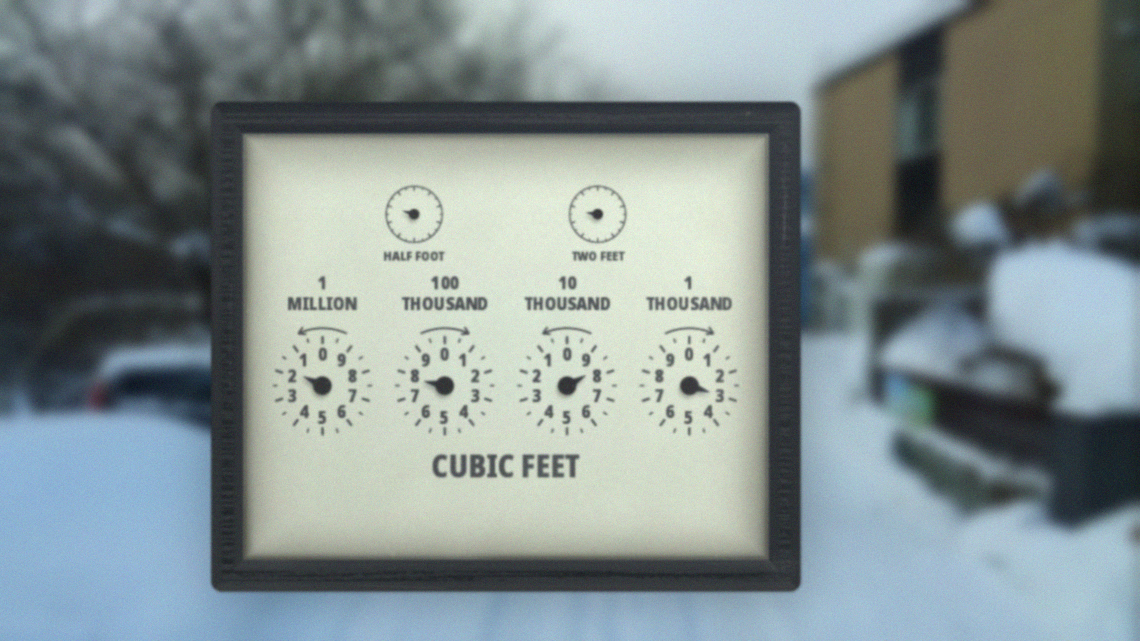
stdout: 178300; ft³
